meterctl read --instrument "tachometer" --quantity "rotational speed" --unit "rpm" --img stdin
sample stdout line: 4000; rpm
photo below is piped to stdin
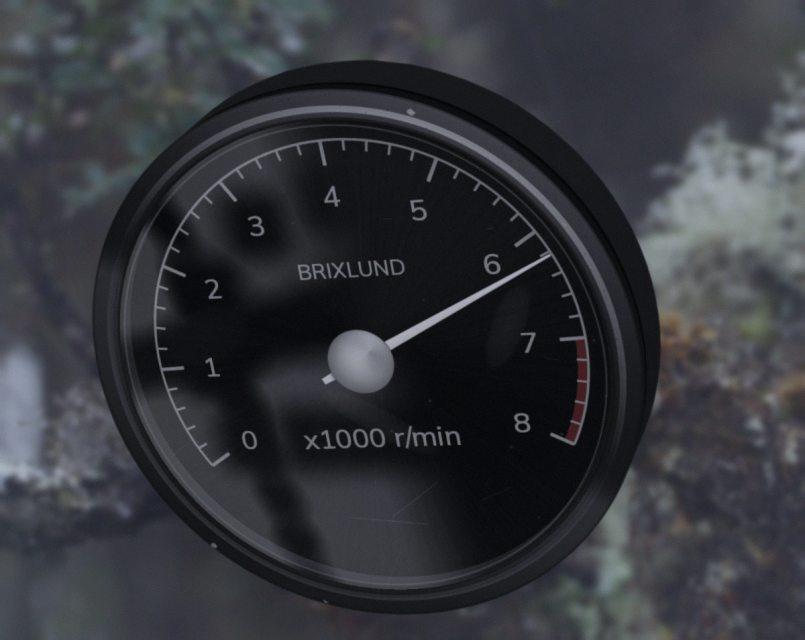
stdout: 6200; rpm
